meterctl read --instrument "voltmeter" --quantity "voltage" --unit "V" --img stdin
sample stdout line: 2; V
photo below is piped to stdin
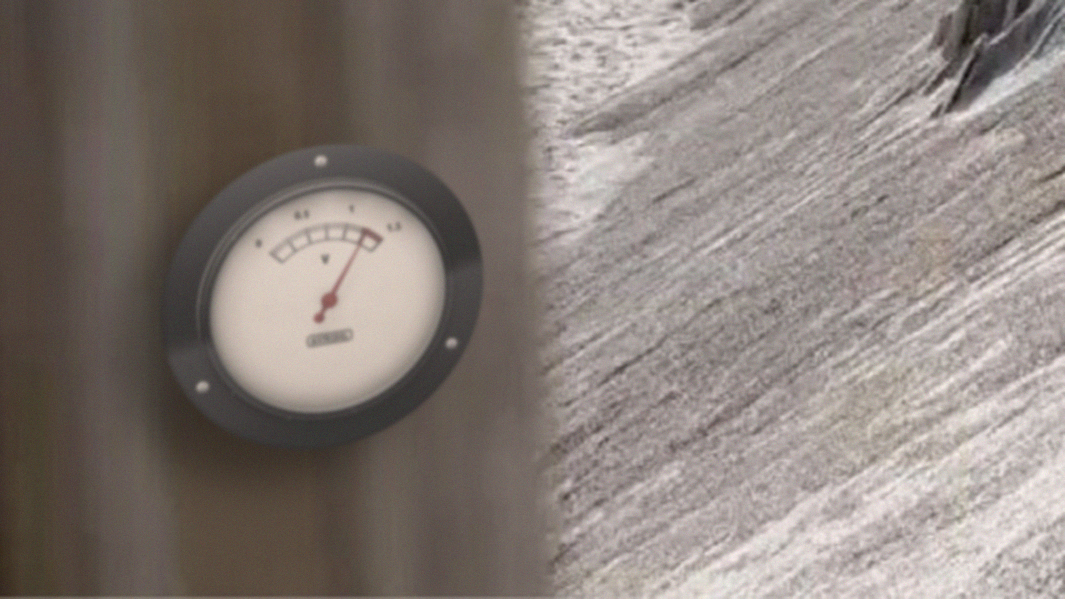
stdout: 1.25; V
